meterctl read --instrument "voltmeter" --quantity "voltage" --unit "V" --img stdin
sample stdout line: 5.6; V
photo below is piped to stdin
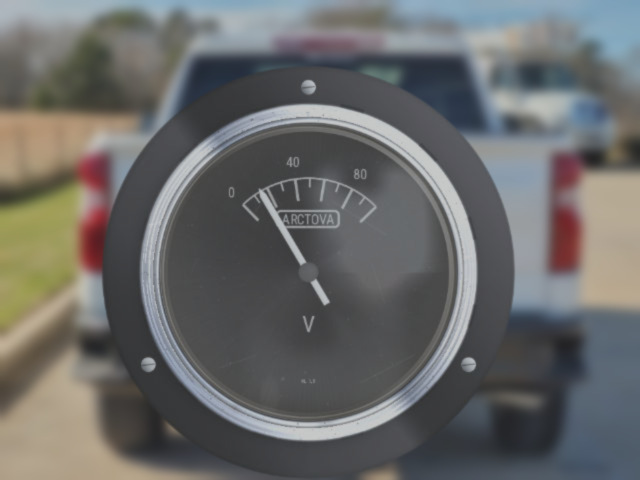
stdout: 15; V
